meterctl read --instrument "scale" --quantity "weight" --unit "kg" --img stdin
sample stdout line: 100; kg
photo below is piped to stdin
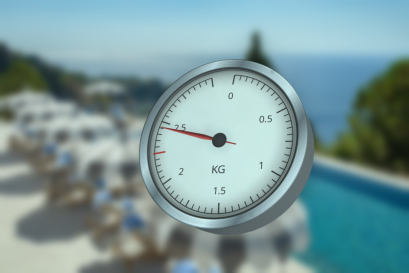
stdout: 2.45; kg
